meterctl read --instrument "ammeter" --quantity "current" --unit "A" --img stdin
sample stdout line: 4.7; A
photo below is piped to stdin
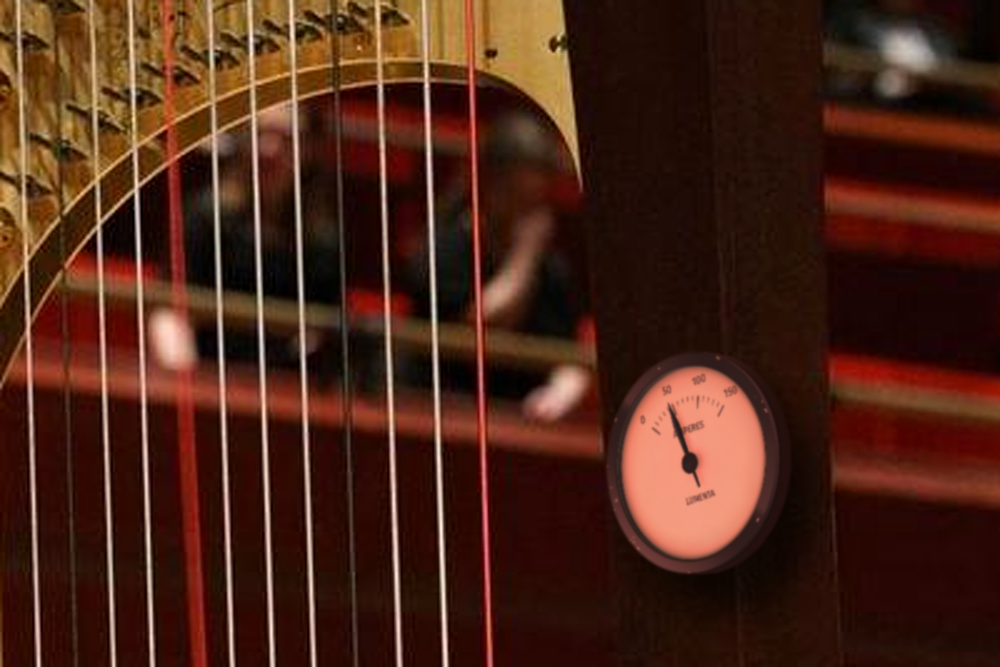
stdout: 50; A
